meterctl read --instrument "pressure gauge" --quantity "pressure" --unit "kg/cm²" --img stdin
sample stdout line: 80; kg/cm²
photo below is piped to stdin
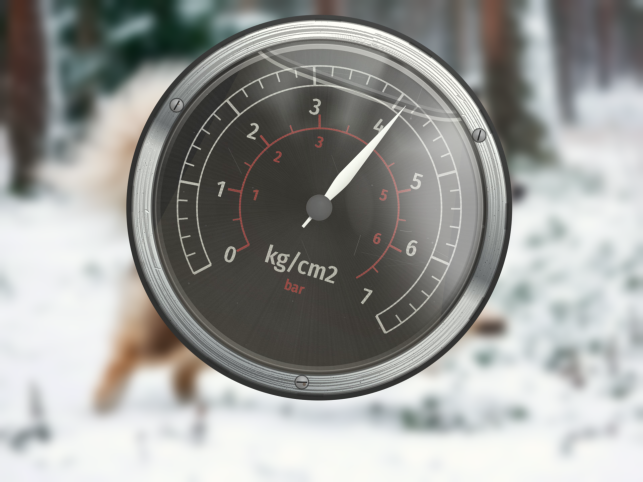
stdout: 4.1; kg/cm²
